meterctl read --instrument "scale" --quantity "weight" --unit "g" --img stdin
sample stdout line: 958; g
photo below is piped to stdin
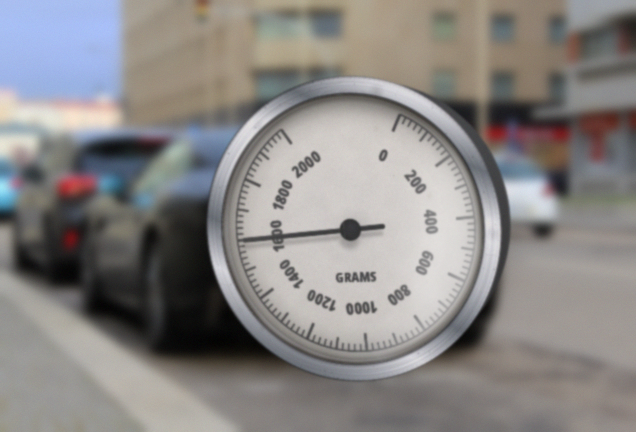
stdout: 1600; g
